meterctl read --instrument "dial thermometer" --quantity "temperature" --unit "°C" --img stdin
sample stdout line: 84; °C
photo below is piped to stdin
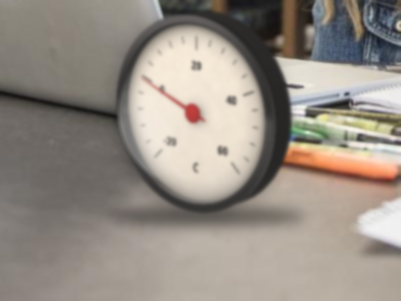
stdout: 0; °C
